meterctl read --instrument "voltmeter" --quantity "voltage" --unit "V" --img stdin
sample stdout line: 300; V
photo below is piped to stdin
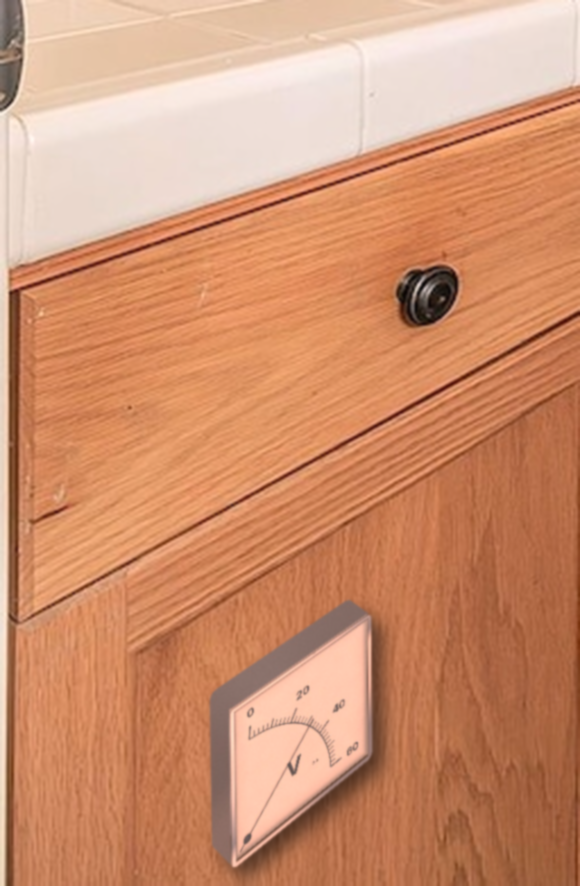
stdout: 30; V
